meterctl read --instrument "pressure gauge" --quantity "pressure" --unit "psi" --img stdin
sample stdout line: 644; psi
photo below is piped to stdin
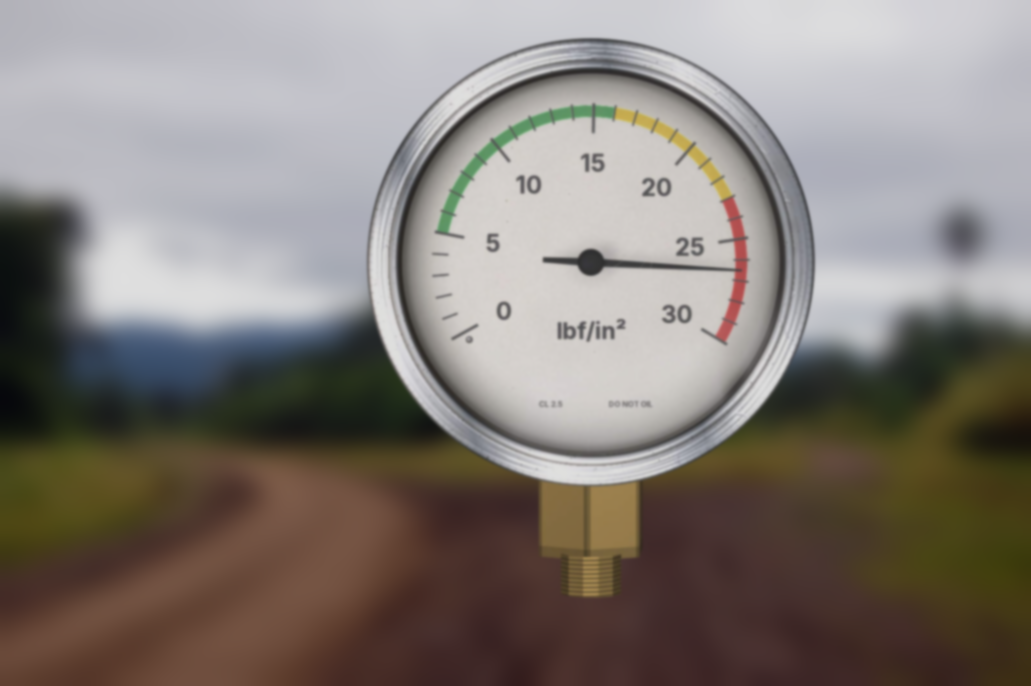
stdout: 26.5; psi
